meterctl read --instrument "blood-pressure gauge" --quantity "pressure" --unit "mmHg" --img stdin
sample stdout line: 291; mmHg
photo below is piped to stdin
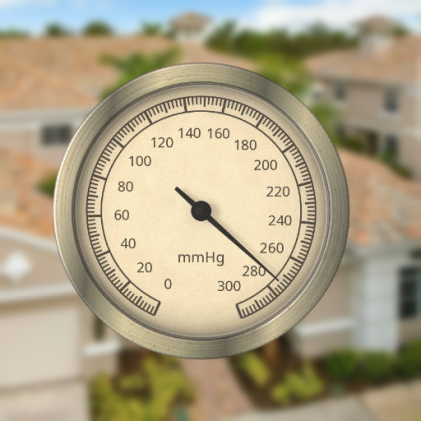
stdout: 274; mmHg
